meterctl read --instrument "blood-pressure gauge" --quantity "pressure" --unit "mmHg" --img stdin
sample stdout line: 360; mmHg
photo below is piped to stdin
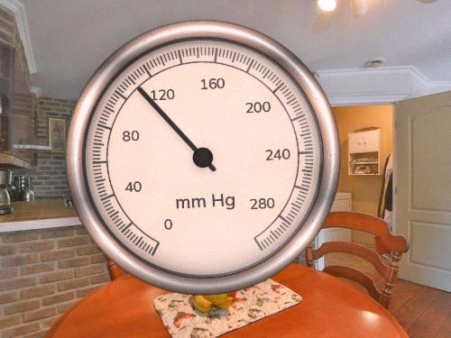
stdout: 110; mmHg
